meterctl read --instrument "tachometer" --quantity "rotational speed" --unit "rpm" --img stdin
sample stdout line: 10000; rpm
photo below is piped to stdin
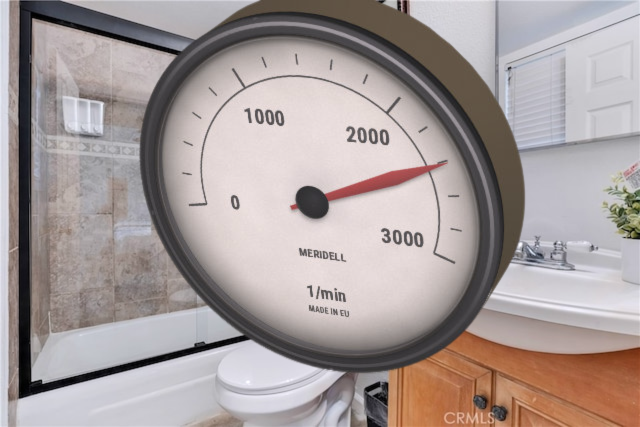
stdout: 2400; rpm
